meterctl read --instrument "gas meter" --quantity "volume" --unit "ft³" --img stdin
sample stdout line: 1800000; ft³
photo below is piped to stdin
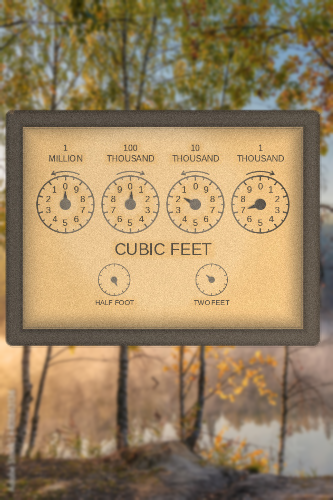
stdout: 1700; ft³
